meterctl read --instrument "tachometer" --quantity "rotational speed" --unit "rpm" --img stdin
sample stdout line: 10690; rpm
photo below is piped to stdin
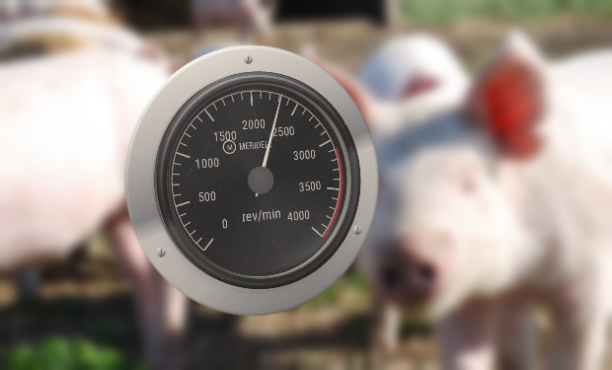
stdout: 2300; rpm
